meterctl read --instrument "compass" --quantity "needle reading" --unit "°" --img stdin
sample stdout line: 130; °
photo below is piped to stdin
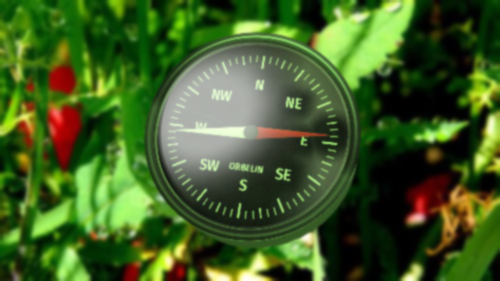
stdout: 85; °
